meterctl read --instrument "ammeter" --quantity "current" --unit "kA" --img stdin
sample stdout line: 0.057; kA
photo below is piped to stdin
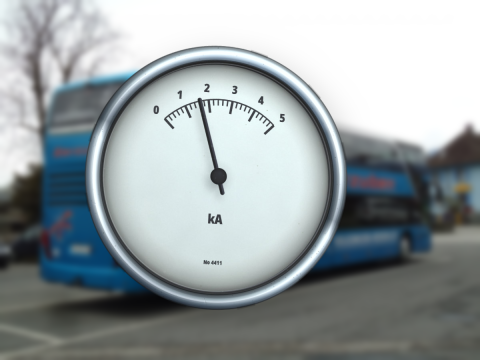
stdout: 1.6; kA
